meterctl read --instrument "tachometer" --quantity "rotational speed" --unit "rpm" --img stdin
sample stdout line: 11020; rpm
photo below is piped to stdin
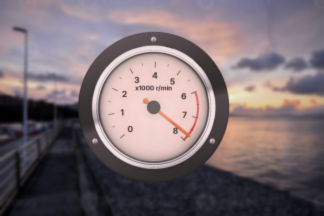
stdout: 7750; rpm
